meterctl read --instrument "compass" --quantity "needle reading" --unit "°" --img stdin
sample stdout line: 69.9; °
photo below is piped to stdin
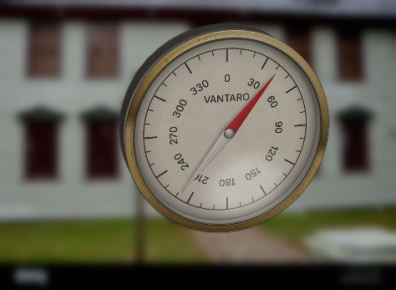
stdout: 40; °
